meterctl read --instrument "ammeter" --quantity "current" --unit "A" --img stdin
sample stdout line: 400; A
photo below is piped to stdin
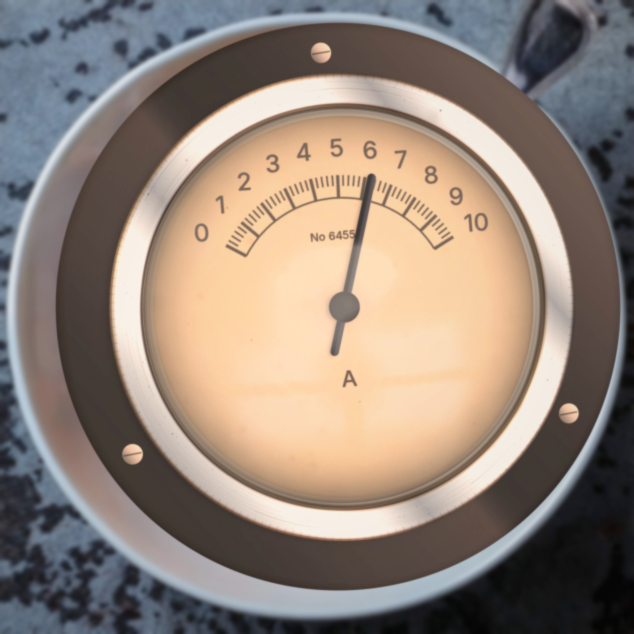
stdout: 6.2; A
